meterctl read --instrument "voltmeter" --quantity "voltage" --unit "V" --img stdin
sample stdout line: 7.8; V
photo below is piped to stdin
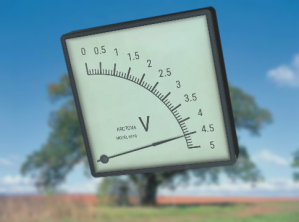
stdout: 4.5; V
